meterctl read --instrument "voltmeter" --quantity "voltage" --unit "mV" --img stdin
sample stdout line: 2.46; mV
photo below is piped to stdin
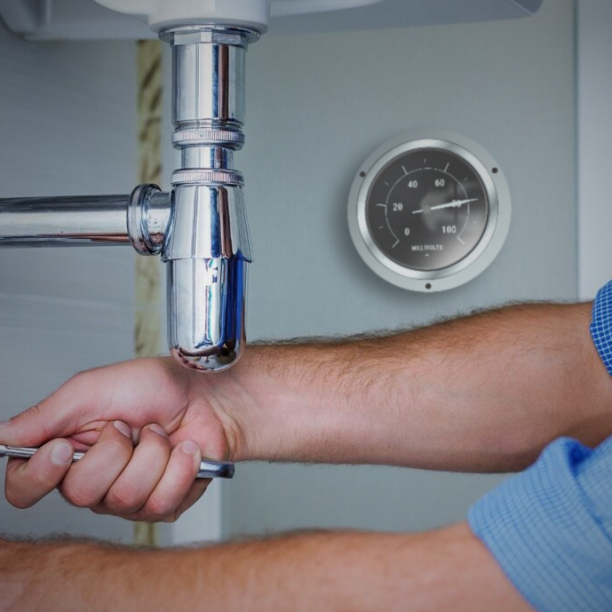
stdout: 80; mV
